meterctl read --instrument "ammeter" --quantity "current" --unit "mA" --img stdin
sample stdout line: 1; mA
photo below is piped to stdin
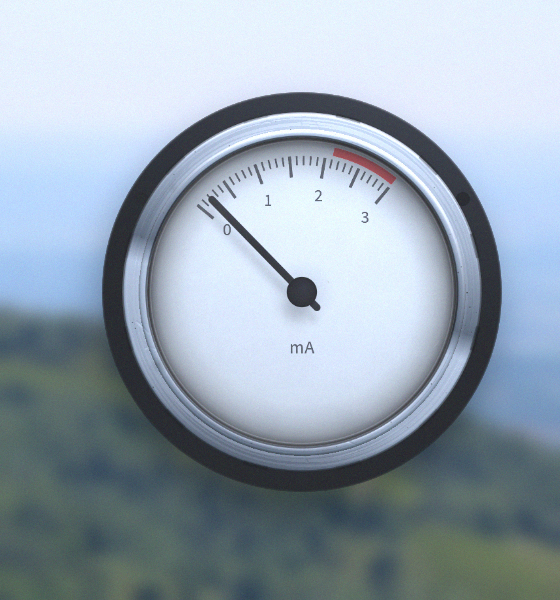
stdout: 0.2; mA
